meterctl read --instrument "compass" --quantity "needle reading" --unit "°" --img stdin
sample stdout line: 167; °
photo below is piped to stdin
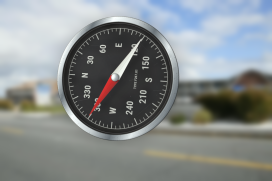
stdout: 300; °
